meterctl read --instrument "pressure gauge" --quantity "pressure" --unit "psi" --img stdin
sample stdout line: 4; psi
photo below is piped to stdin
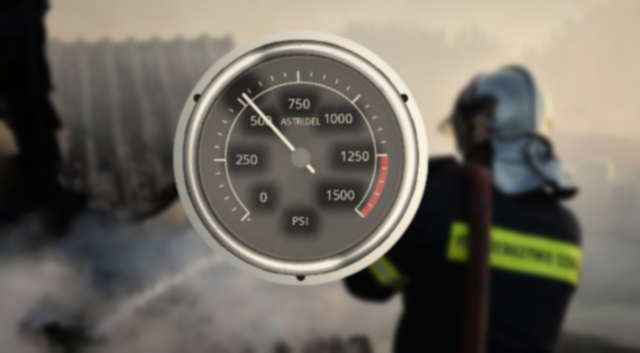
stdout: 525; psi
